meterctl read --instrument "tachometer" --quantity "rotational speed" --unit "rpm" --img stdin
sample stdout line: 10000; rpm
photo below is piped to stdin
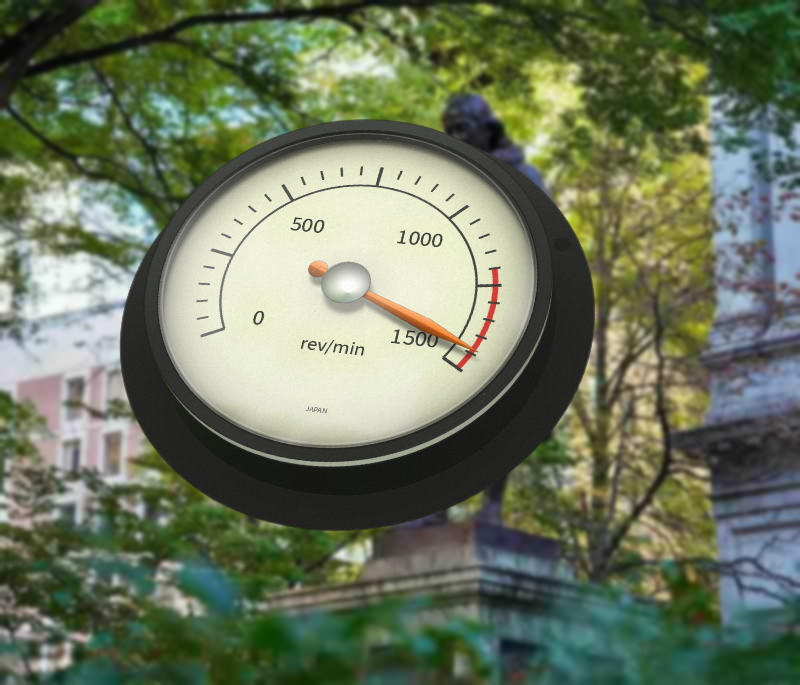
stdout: 1450; rpm
